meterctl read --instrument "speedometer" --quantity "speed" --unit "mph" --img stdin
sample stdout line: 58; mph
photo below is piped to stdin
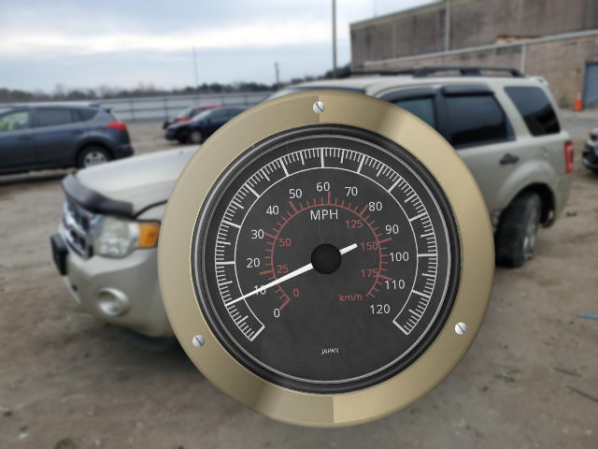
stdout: 10; mph
